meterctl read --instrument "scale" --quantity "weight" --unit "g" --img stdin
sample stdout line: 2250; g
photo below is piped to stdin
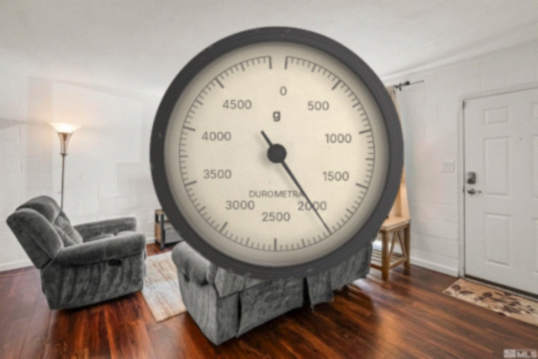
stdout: 2000; g
